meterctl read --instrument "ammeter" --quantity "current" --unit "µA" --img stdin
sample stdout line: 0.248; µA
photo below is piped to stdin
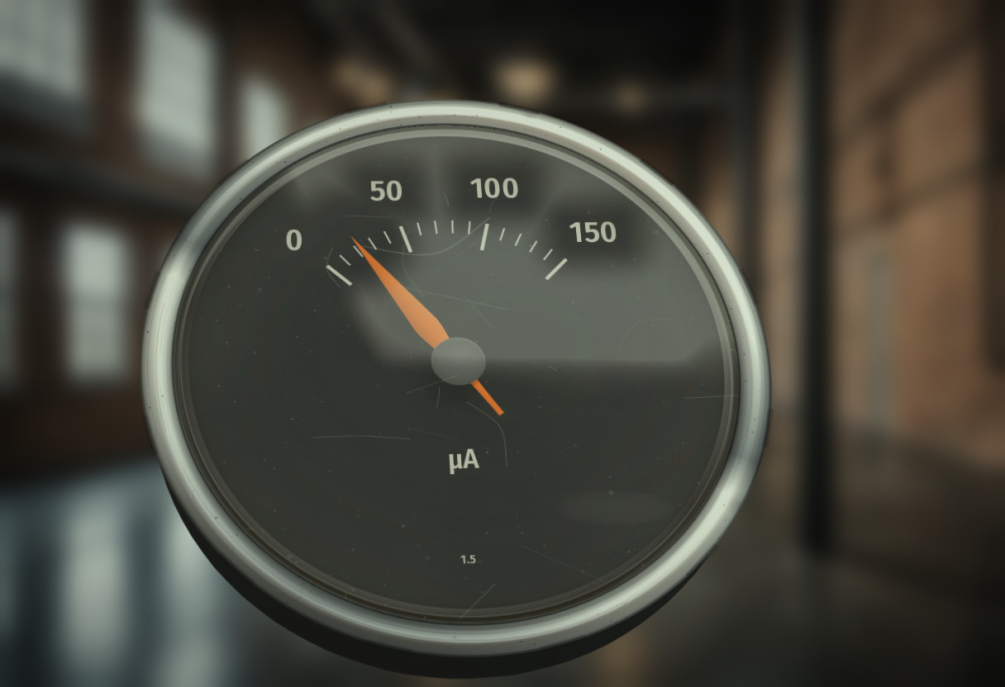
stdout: 20; µA
